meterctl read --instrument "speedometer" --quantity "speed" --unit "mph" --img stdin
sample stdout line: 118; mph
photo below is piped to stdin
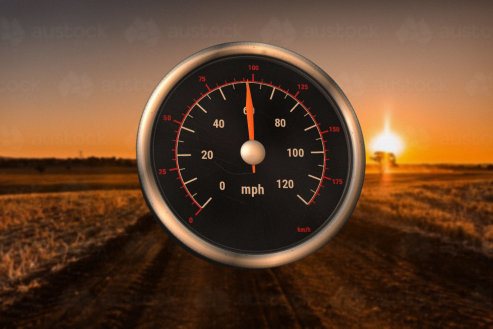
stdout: 60; mph
